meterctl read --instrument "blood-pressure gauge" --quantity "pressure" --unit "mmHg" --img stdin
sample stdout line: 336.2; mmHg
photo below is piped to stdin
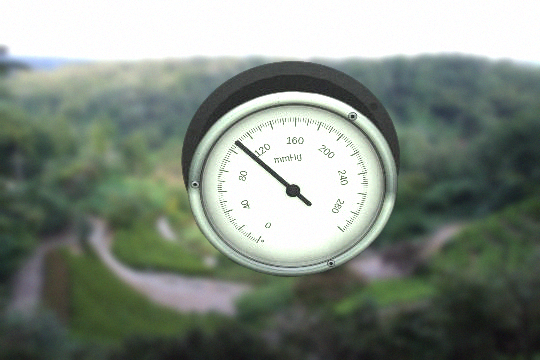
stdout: 110; mmHg
